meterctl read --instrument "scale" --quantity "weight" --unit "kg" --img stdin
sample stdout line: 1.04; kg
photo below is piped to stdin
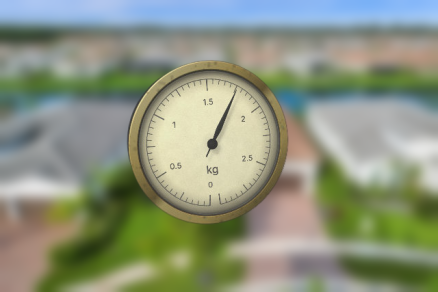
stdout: 1.75; kg
